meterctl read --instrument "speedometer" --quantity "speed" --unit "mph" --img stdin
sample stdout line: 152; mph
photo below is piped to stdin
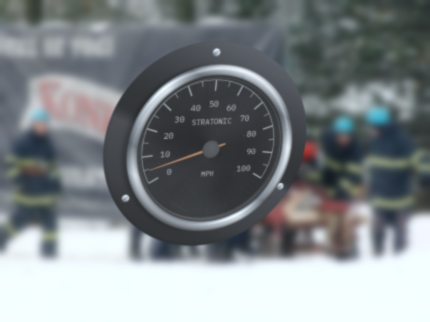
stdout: 5; mph
